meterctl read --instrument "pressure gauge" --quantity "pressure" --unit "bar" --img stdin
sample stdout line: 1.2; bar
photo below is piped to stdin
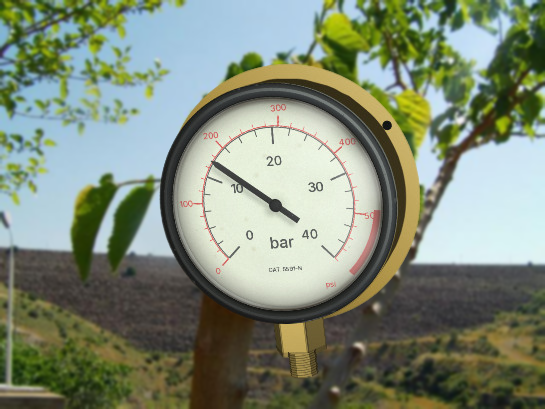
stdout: 12; bar
